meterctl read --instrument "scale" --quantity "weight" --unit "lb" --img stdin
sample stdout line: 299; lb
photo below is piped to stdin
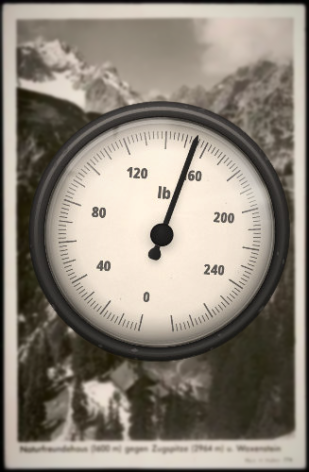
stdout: 154; lb
